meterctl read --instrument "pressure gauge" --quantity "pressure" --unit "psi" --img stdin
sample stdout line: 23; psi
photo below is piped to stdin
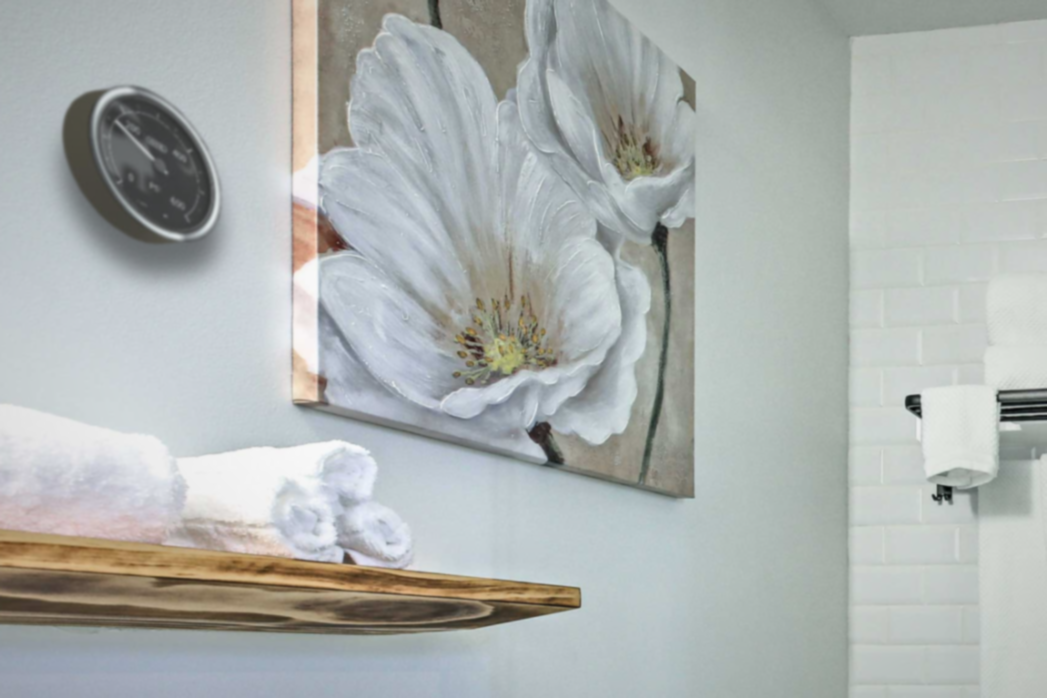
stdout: 150; psi
